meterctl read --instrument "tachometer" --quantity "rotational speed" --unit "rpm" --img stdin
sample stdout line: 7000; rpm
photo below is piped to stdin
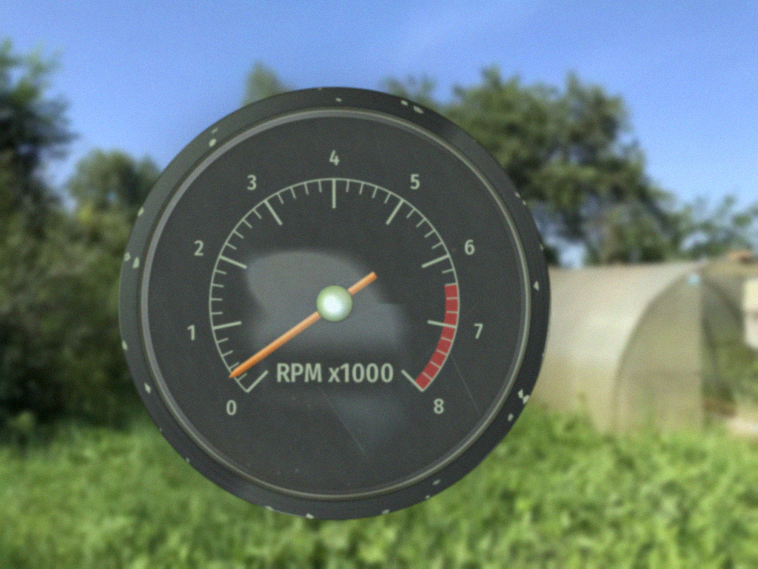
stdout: 300; rpm
